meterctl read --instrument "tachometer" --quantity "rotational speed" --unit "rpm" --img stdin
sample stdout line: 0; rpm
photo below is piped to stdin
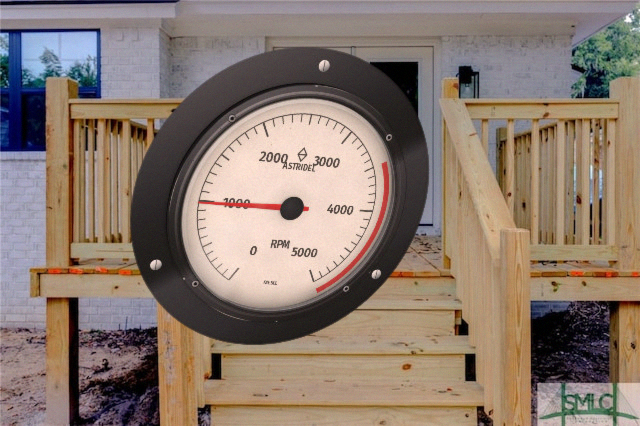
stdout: 1000; rpm
